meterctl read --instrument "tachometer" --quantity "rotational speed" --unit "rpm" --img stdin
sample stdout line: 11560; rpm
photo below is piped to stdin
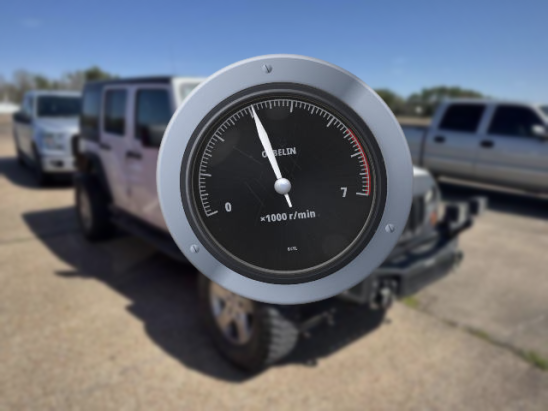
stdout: 3100; rpm
